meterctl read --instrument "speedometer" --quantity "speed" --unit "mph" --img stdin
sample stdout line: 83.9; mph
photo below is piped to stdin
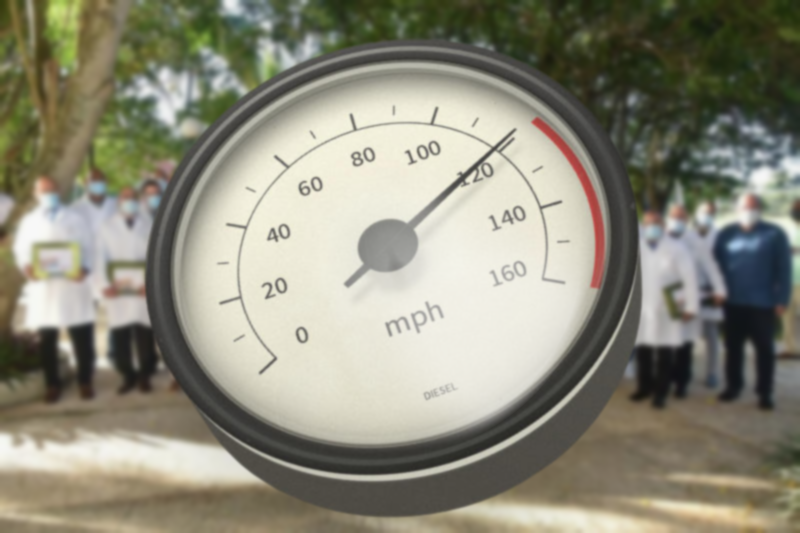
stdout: 120; mph
